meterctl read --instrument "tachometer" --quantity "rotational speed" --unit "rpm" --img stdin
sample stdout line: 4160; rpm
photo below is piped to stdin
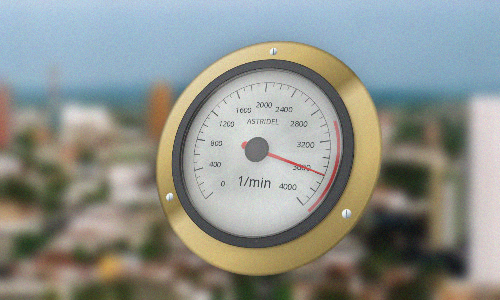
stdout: 3600; rpm
